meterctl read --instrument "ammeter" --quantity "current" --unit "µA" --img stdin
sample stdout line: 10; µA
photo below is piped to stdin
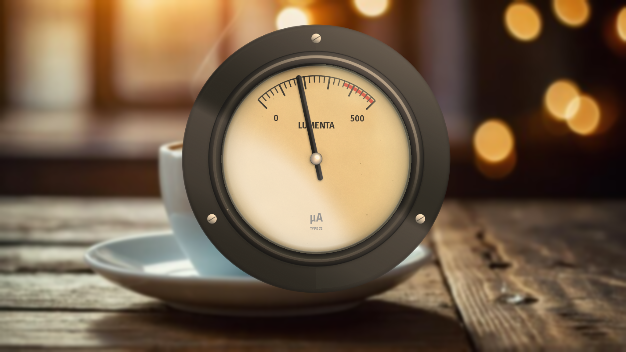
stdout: 180; µA
